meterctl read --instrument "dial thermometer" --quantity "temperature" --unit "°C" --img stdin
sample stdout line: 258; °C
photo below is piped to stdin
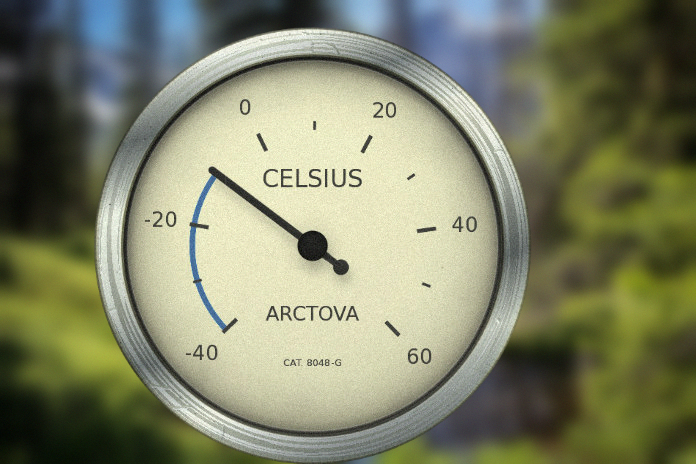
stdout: -10; °C
